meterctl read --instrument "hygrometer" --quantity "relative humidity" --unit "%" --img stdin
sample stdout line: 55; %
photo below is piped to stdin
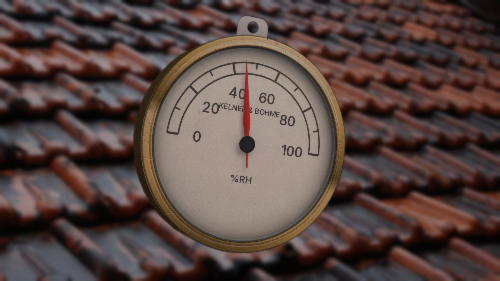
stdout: 45; %
